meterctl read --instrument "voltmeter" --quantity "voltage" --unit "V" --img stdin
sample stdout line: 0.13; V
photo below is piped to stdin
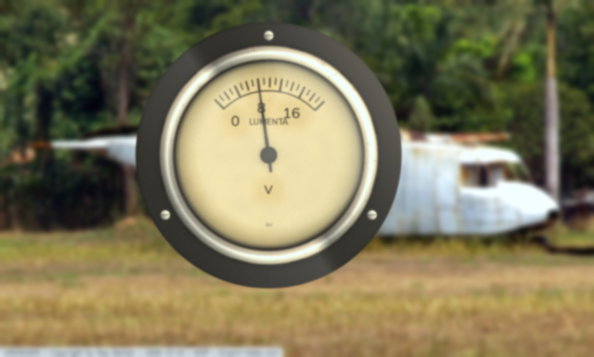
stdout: 8; V
